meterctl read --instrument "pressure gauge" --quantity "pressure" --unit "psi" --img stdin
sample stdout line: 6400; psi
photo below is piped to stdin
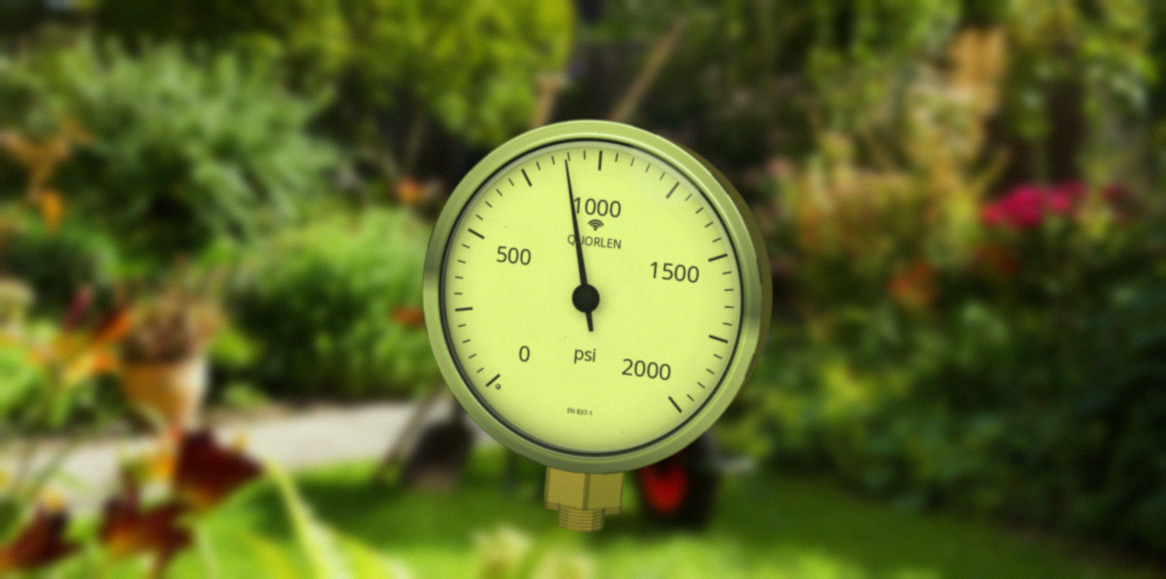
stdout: 900; psi
